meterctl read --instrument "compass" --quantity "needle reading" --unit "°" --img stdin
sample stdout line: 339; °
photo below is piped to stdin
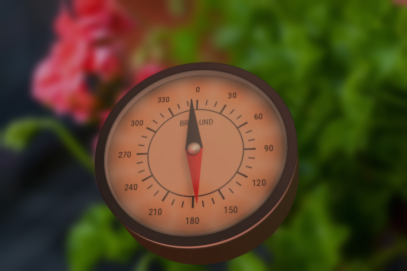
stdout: 175; °
